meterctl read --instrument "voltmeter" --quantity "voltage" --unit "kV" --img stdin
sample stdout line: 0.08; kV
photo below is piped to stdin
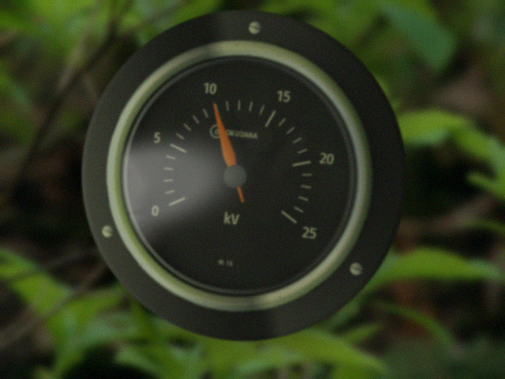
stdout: 10; kV
